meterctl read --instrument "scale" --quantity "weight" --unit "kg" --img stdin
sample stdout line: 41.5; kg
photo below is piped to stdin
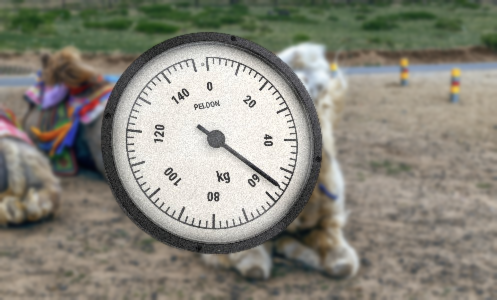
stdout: 56; kg
